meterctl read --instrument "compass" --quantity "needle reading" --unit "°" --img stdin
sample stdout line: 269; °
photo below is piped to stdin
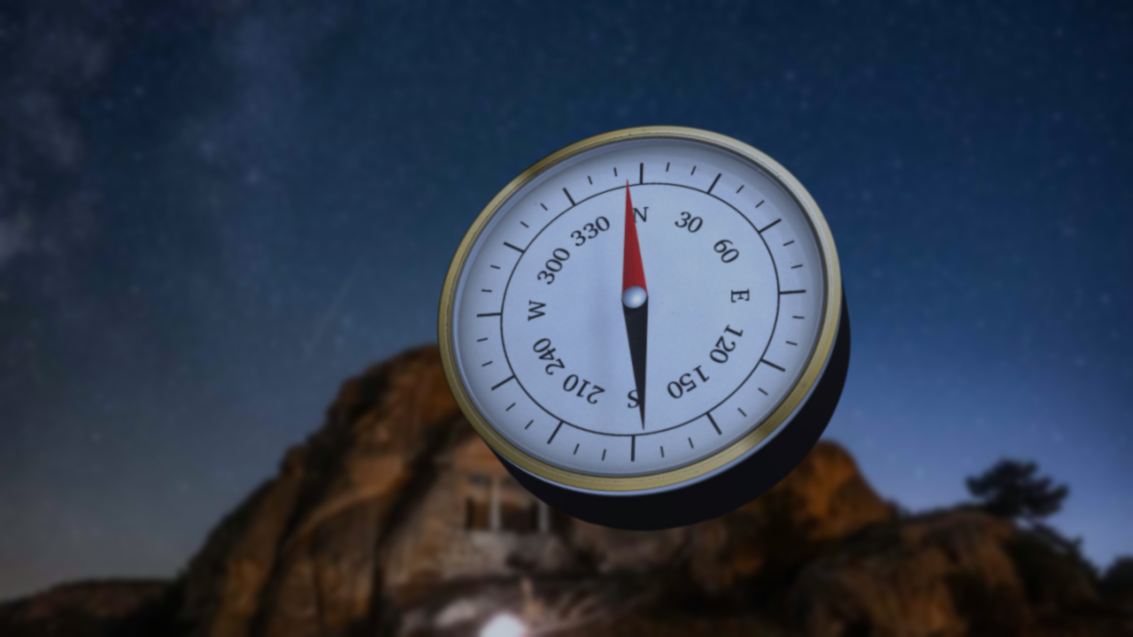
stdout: 355; °
